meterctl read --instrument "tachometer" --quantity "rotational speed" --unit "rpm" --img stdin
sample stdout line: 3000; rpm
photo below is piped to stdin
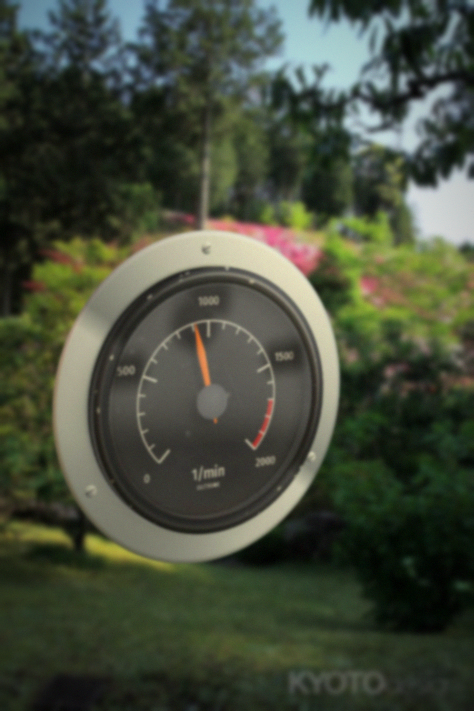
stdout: 900; rpm
